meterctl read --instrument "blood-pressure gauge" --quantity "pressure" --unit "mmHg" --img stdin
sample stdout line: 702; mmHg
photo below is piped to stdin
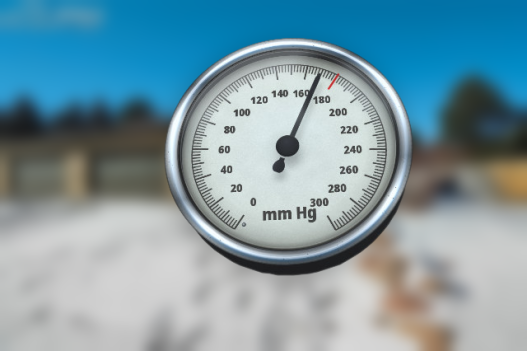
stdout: 170; mmHg
